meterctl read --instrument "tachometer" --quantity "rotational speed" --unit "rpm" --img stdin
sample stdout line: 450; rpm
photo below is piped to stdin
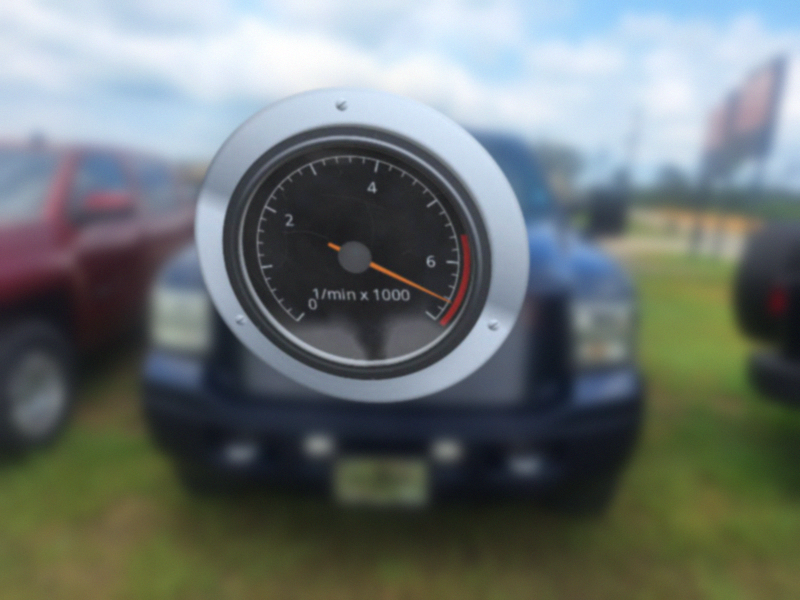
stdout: 6600; rpm
